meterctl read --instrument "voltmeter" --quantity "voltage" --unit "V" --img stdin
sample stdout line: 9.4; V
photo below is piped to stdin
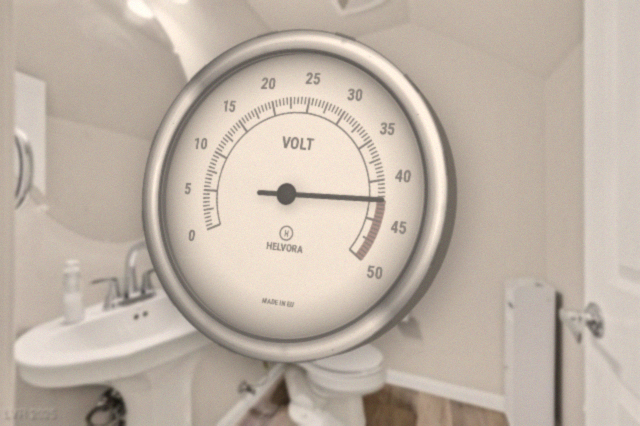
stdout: 42.5; V
